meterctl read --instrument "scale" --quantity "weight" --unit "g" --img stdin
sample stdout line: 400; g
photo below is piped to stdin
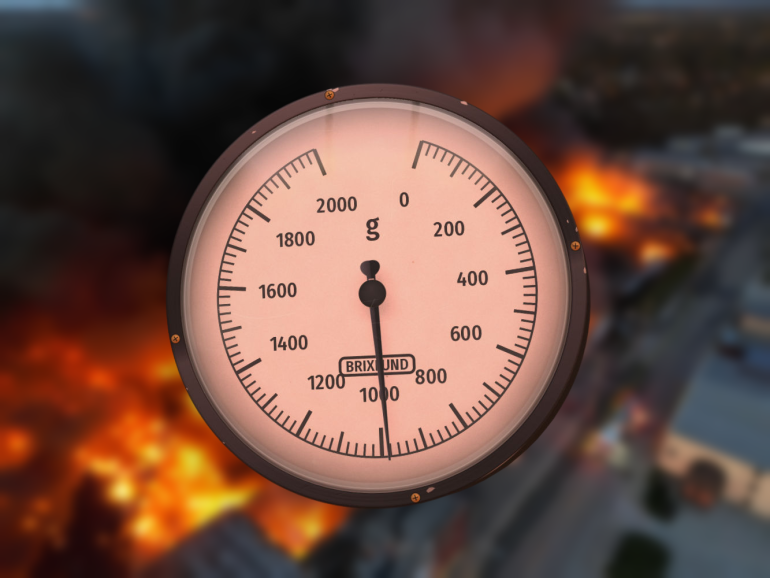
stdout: 980; g
